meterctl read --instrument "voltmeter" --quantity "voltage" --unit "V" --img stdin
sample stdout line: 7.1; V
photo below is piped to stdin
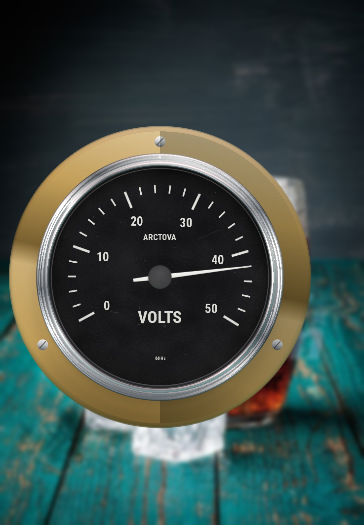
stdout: 42; V
